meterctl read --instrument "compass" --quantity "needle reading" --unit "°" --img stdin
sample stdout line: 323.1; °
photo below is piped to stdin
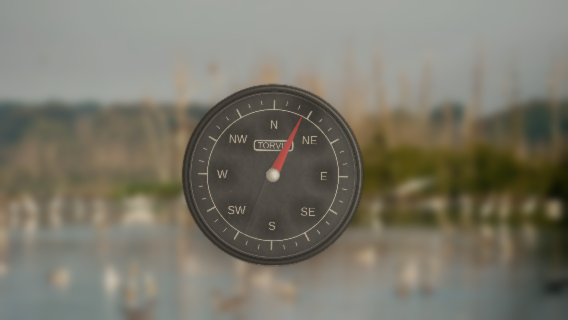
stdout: 25; °
